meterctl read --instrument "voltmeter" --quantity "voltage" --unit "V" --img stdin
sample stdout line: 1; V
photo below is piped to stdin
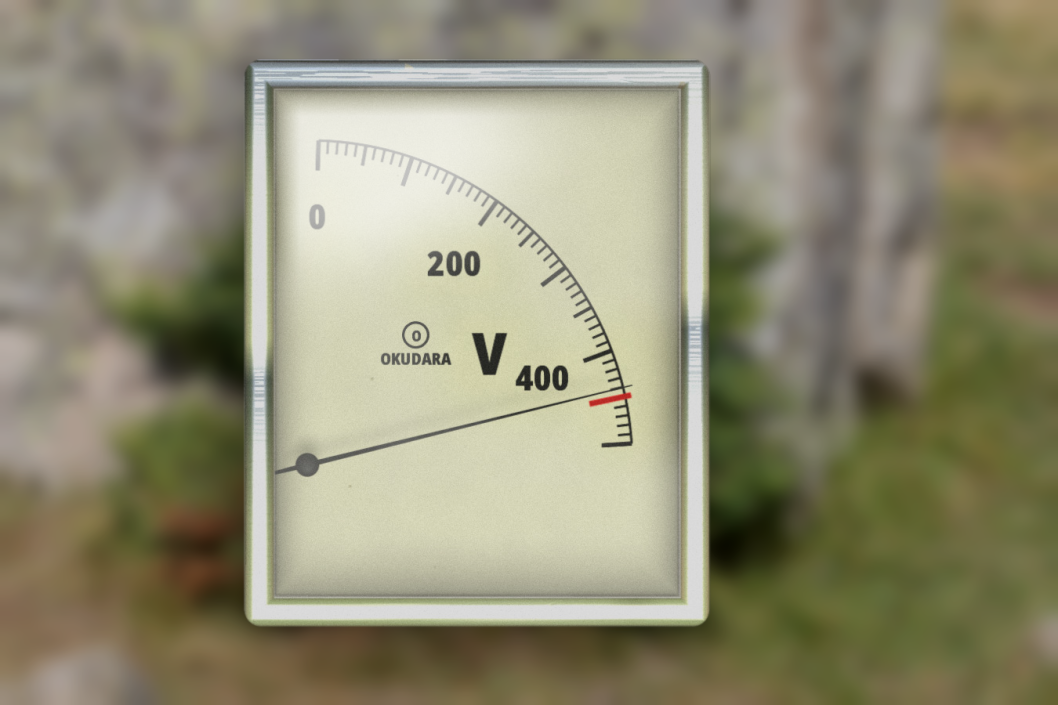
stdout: 440; V
